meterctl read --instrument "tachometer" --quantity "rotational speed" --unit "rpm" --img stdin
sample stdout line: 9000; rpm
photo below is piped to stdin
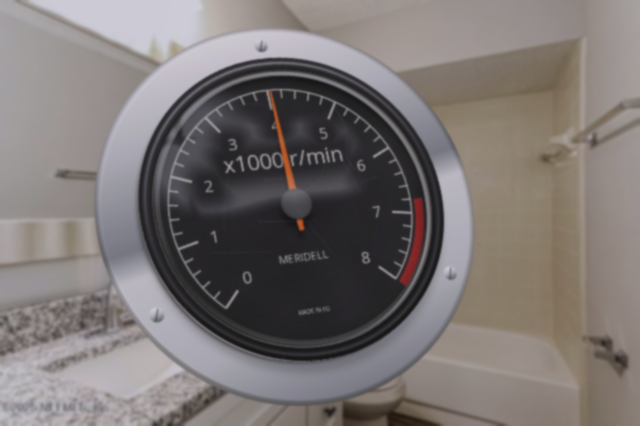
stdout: 4000; rpm
